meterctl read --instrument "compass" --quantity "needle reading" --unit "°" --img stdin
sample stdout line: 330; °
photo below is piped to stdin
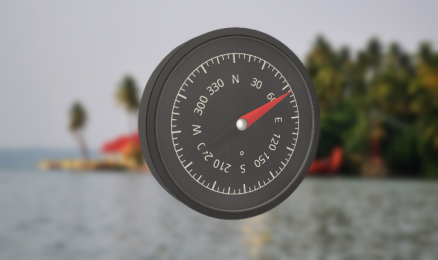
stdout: 65; °
